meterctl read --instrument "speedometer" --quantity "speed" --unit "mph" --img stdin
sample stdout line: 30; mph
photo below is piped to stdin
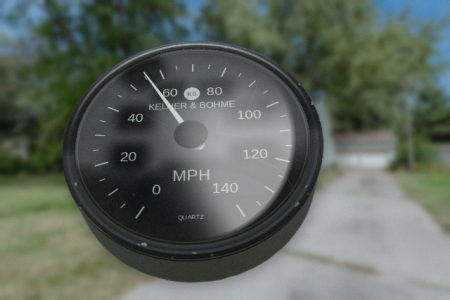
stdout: 55; mph
